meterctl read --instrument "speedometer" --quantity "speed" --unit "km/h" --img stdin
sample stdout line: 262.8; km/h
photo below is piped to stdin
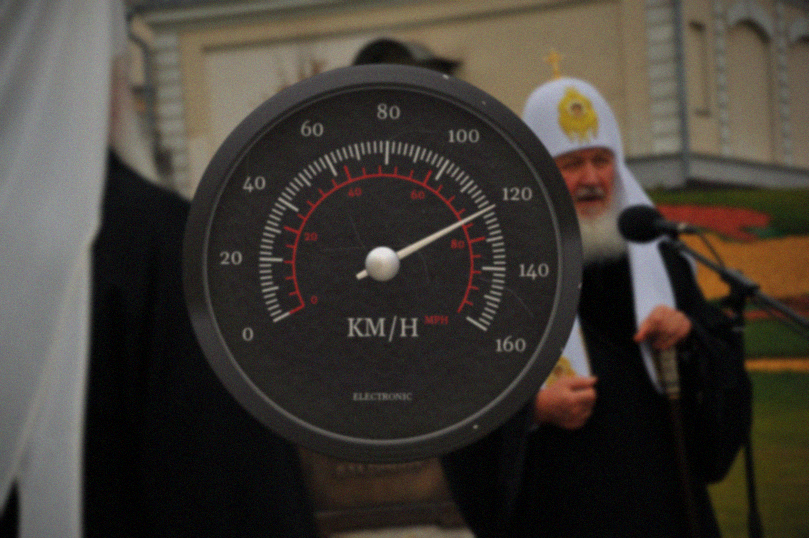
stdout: 120; km/h
